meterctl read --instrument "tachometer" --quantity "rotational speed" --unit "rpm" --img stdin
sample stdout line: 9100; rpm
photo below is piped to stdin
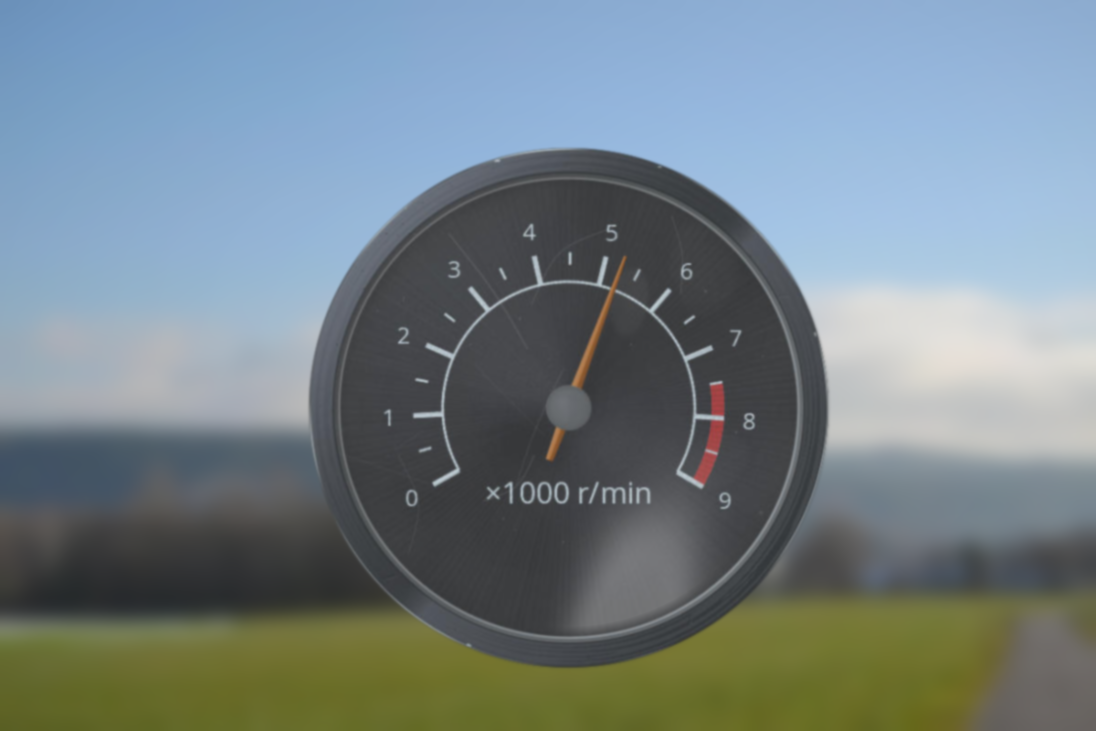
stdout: 5250; rpm
